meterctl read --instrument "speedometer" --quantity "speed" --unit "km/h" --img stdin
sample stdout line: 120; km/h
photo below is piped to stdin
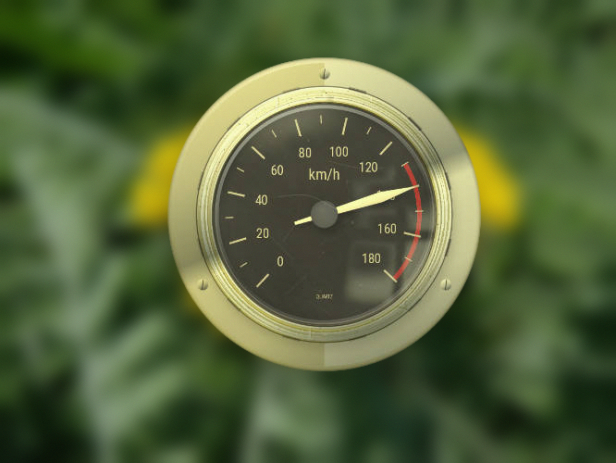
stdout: 140; km/h
